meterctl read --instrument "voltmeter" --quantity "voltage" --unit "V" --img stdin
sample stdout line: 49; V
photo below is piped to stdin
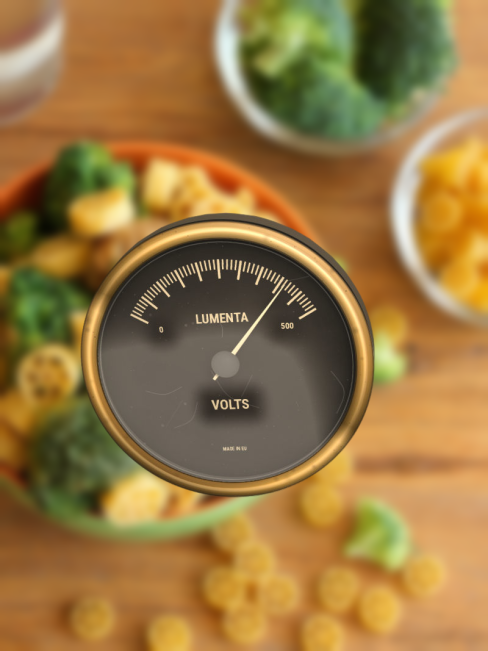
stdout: 410; V
